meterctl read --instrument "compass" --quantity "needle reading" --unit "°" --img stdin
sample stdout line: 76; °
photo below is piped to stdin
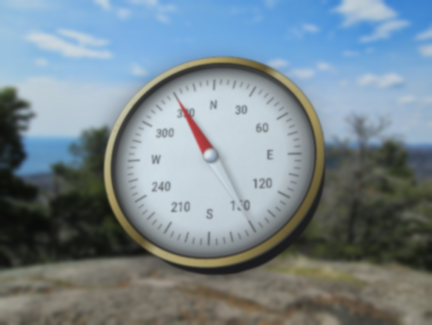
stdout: 330; °
